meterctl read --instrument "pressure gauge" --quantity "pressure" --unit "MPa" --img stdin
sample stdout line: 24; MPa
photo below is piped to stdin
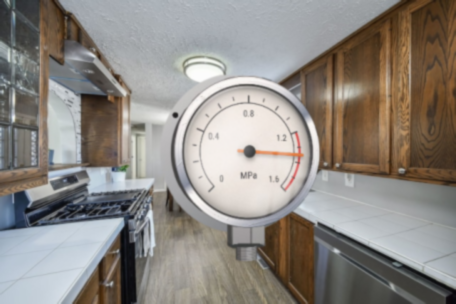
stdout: 1.35; MPa
